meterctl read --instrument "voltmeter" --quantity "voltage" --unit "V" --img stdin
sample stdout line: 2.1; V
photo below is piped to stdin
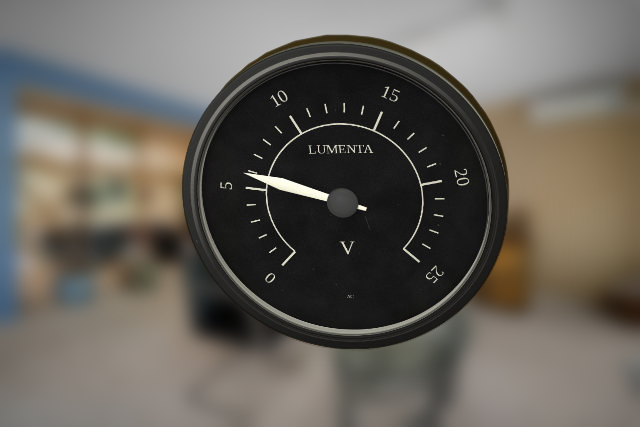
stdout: 6; V
